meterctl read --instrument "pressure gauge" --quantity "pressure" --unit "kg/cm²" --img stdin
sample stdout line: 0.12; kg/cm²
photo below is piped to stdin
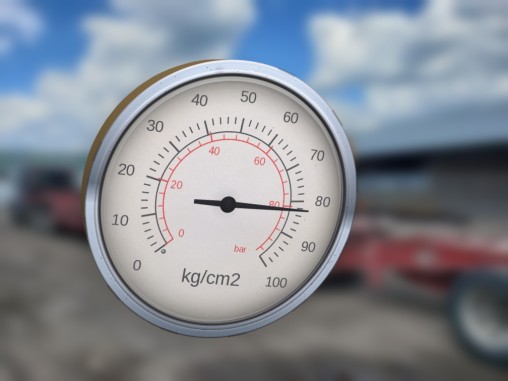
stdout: 82; kg/cm²
